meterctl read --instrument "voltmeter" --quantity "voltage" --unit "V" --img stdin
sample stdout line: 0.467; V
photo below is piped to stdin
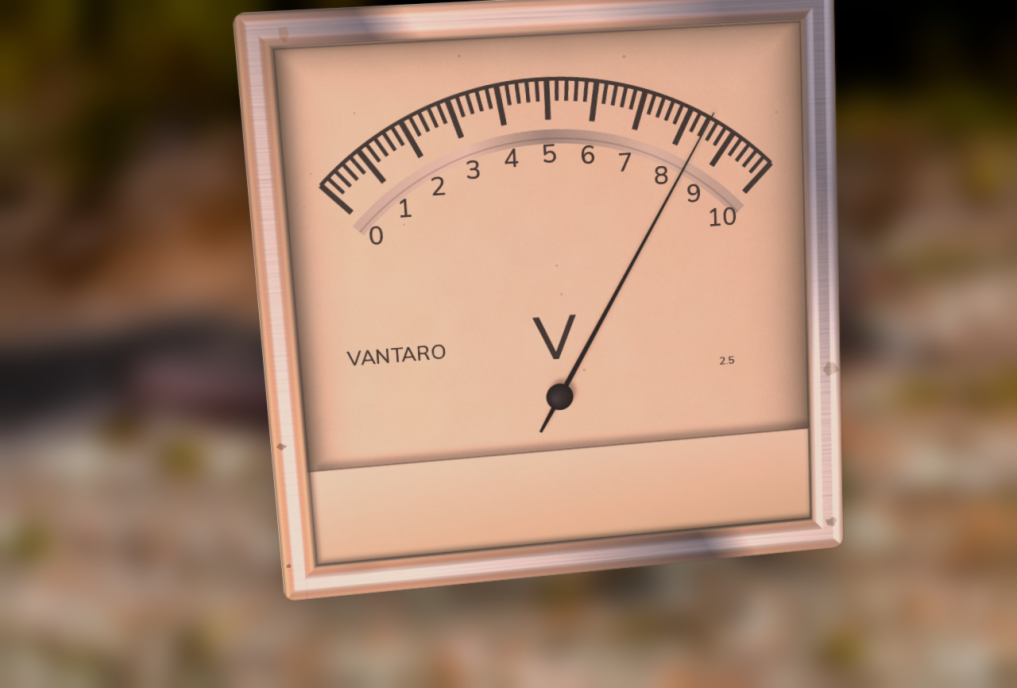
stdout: 8.4; V
